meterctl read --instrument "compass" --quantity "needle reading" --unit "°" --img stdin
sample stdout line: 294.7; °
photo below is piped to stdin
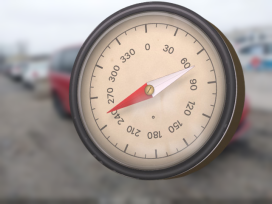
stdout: 250; °
